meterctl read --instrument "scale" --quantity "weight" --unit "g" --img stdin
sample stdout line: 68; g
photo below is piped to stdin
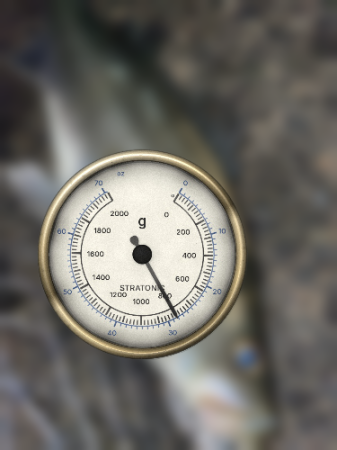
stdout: 800; g
